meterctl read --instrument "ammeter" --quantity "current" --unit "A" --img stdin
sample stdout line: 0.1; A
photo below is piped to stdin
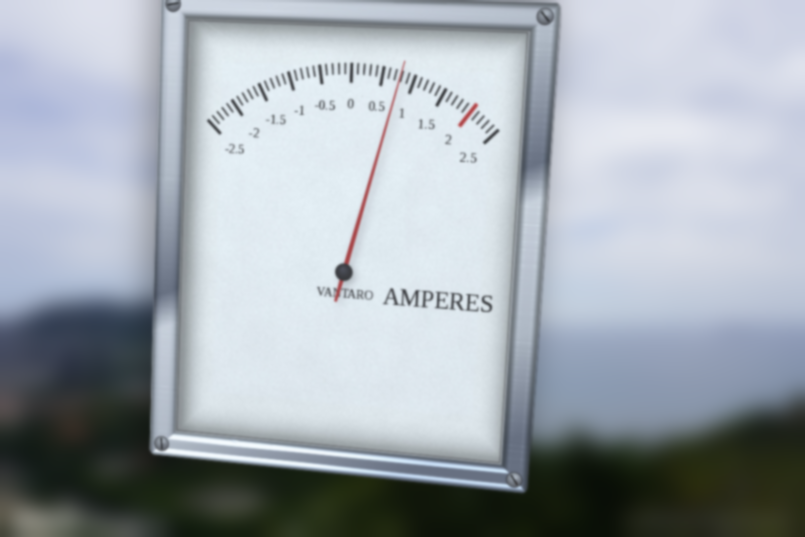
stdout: 0.8; A
